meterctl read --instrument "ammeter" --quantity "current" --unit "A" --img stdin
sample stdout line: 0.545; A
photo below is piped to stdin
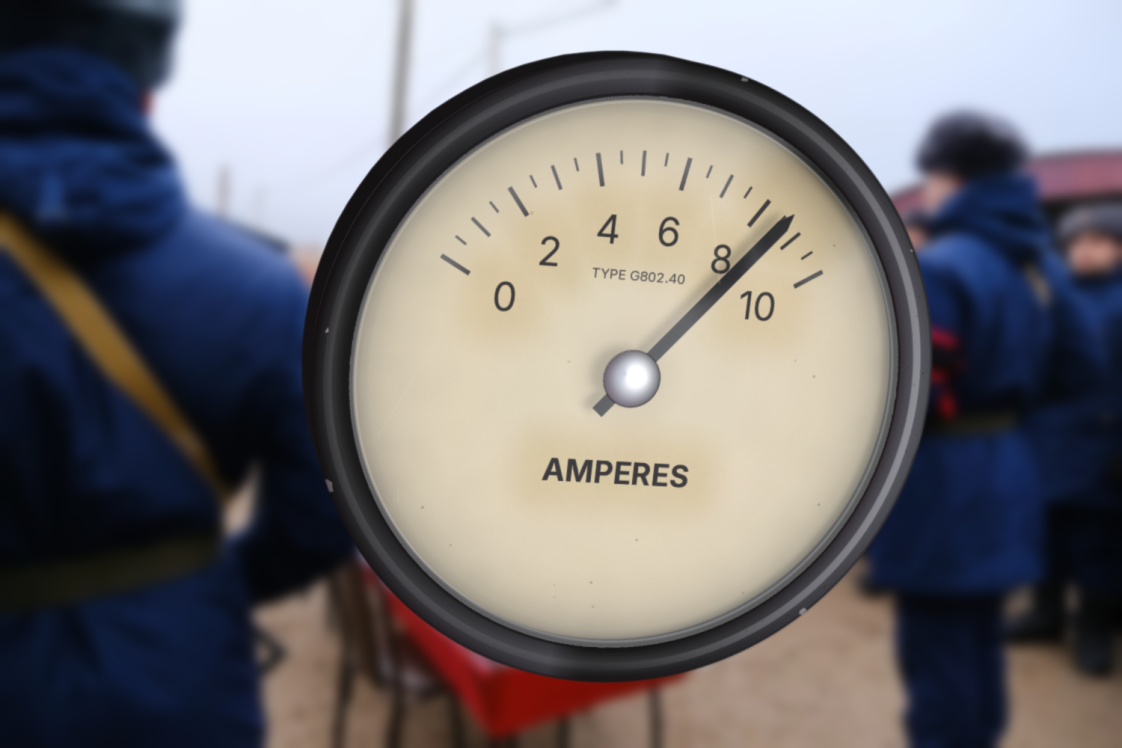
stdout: 8.5; A
